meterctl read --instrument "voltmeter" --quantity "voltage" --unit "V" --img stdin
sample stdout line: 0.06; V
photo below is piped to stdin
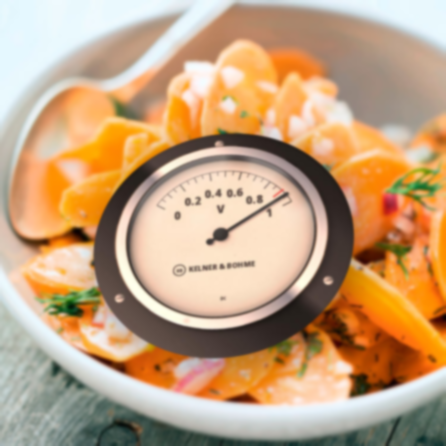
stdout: 0.95; V
